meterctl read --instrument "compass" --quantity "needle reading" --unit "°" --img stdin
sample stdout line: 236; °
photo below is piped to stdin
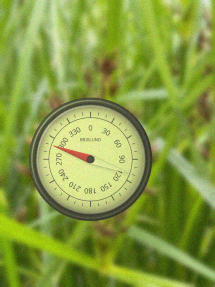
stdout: 290; °
